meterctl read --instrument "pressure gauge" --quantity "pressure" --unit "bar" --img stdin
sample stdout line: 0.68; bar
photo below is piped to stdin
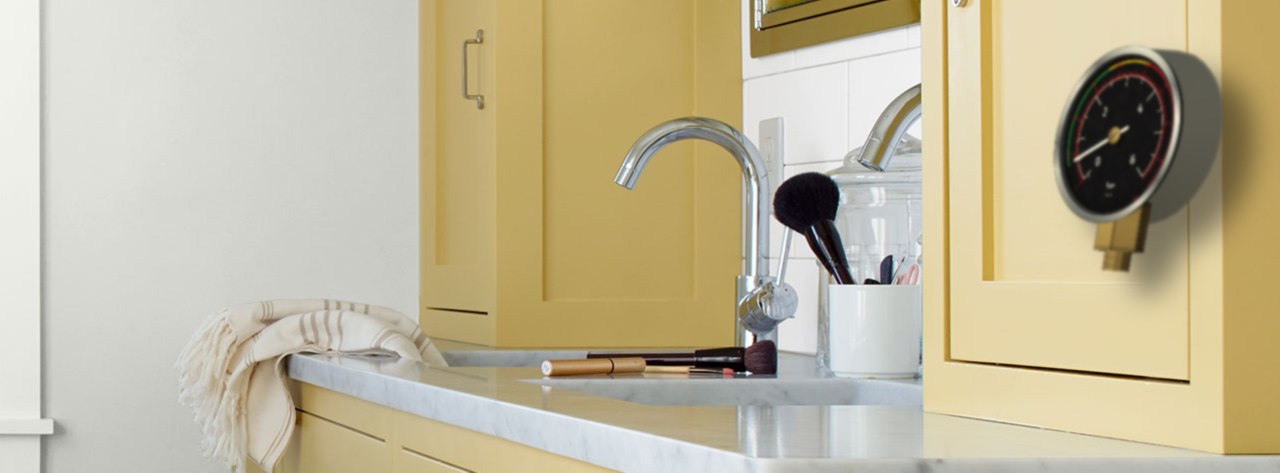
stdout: 0.5; bar
